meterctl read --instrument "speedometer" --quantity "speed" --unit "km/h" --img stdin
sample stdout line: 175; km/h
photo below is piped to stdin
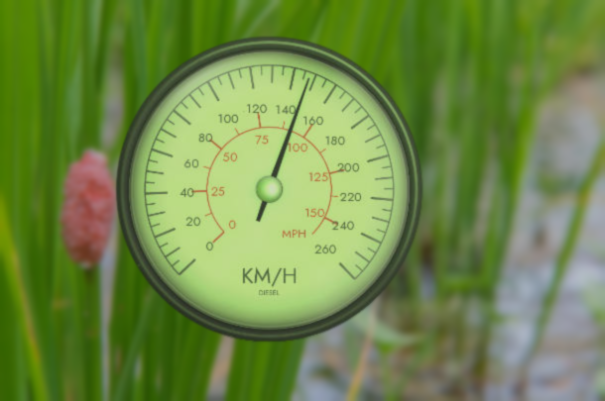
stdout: 147.5; km/h
